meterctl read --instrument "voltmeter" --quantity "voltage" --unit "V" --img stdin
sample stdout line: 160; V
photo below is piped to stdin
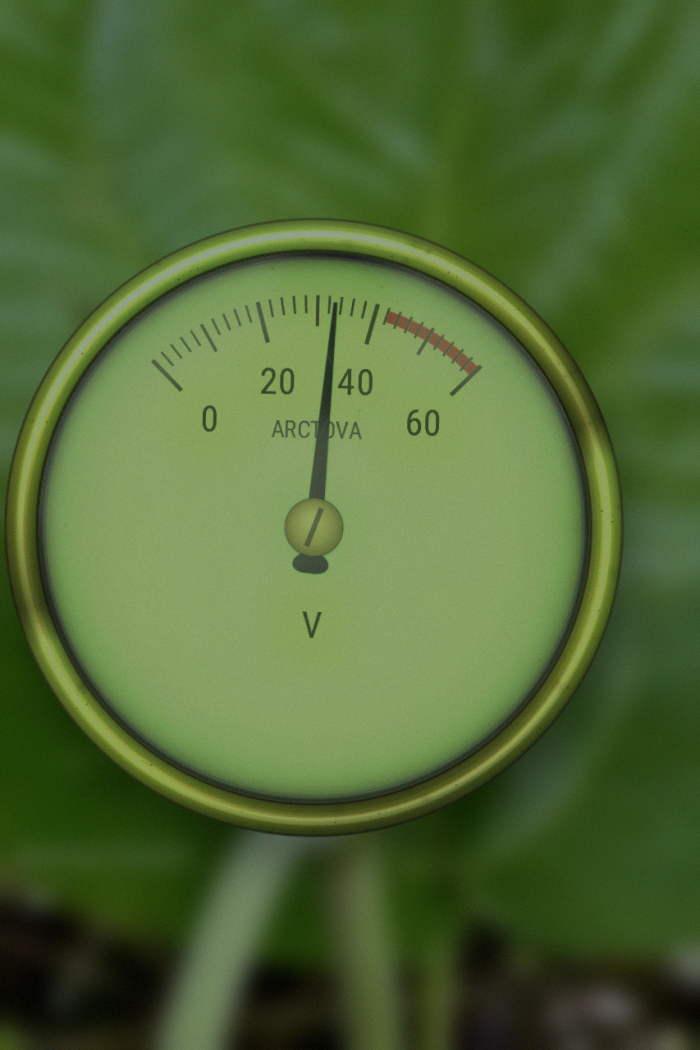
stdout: 33; V
